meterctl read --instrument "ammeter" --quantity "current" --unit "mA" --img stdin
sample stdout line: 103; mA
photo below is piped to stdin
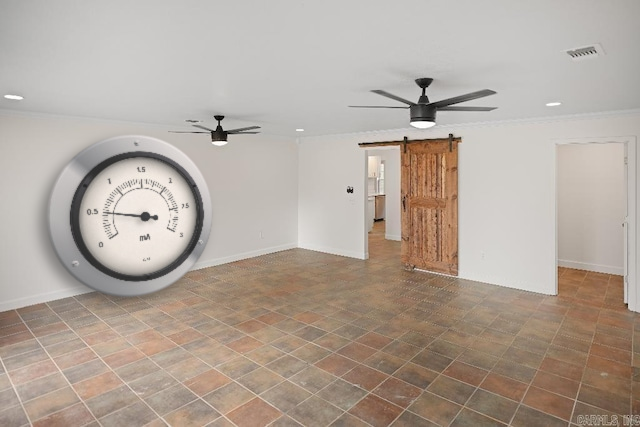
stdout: 0.5; mA
